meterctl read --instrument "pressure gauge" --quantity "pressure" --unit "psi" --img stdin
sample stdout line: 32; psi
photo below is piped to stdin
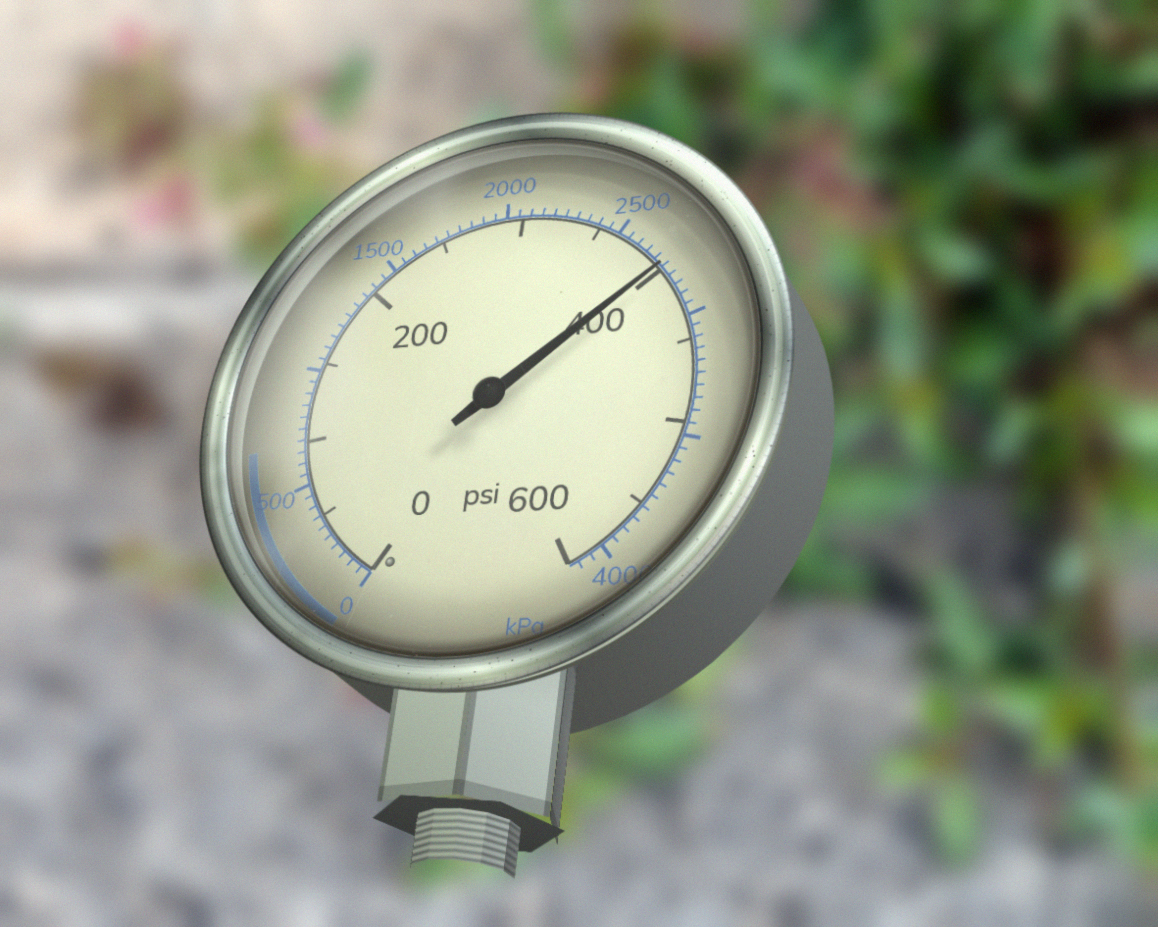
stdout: 400; psi
